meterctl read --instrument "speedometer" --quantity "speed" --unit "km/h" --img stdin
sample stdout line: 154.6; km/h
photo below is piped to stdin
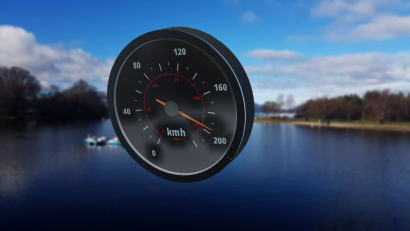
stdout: 195; km/h
